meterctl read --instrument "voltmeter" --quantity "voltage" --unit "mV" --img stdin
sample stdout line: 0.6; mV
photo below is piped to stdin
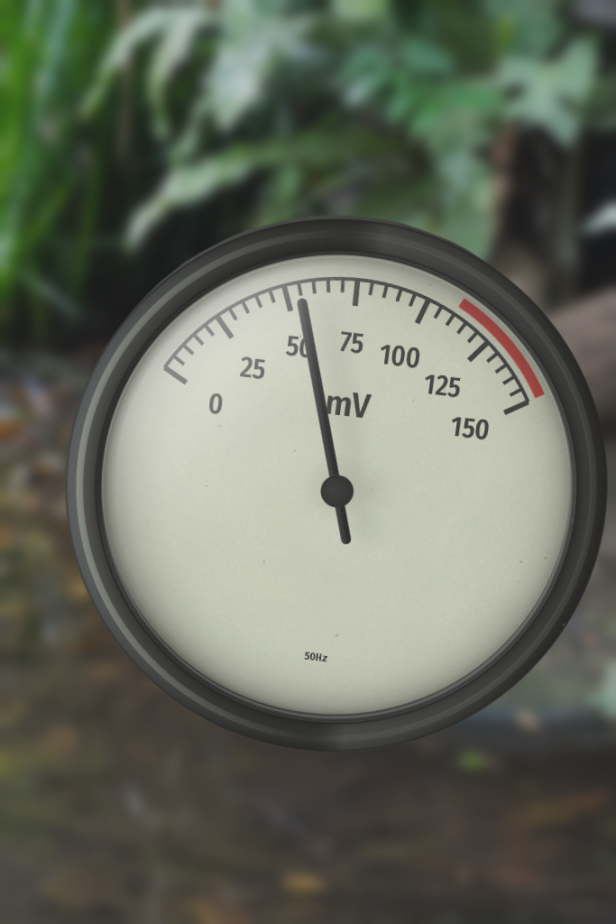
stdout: 55; mV
